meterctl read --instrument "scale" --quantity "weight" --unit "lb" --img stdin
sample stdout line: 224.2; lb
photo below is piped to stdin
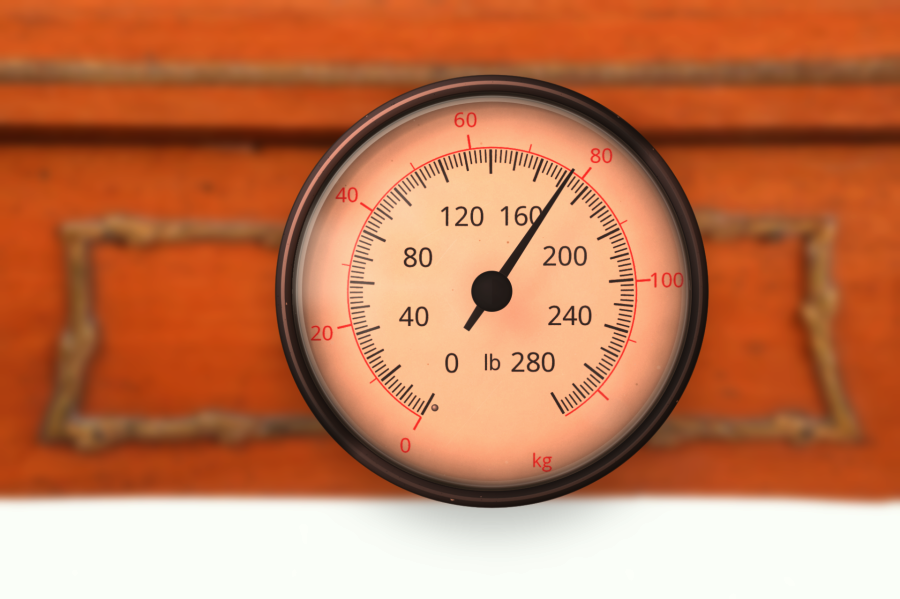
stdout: 172; lb
